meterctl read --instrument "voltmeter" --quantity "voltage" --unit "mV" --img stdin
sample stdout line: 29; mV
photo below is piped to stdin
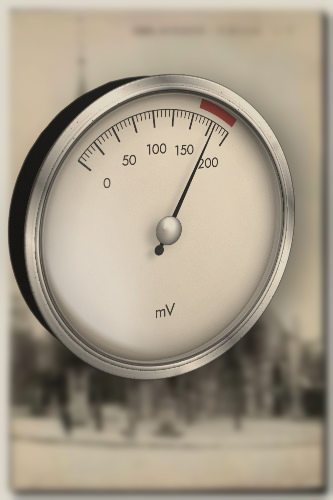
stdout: 175; mV
